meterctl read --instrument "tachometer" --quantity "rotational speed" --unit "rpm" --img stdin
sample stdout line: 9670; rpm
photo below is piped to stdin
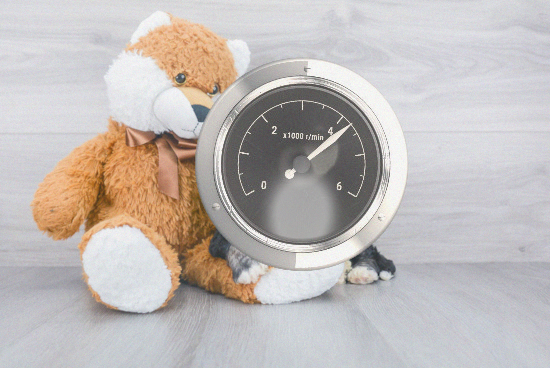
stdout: 4250; rpm
